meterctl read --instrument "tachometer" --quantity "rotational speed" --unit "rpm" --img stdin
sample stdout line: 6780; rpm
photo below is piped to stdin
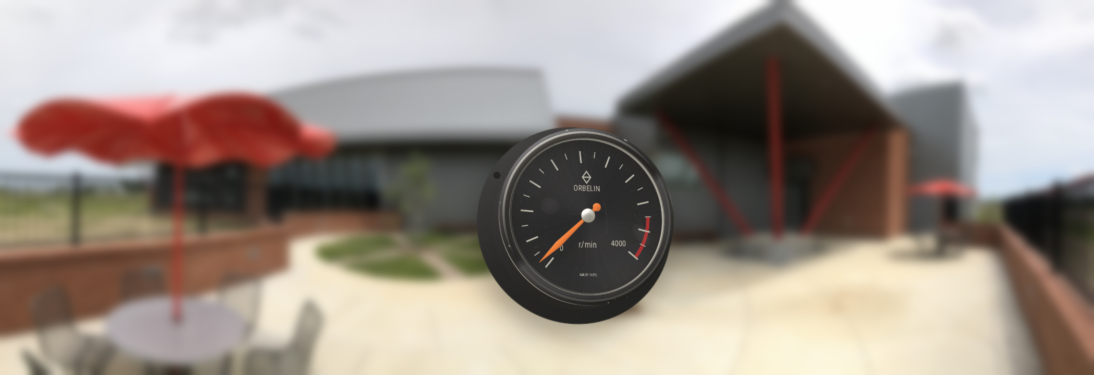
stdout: 100; rpm
